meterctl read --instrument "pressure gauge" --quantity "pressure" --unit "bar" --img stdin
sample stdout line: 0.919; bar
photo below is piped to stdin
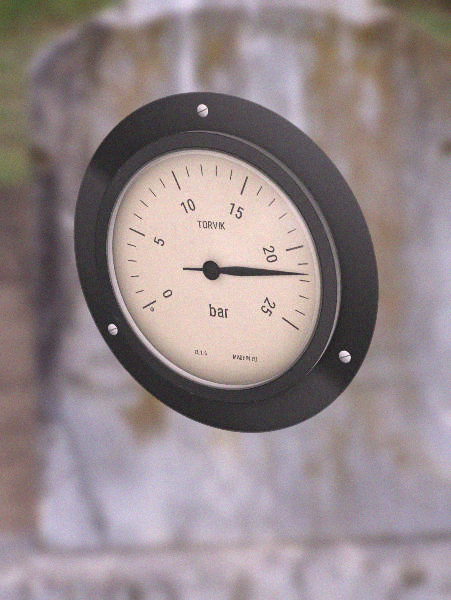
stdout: 21.5; bar
